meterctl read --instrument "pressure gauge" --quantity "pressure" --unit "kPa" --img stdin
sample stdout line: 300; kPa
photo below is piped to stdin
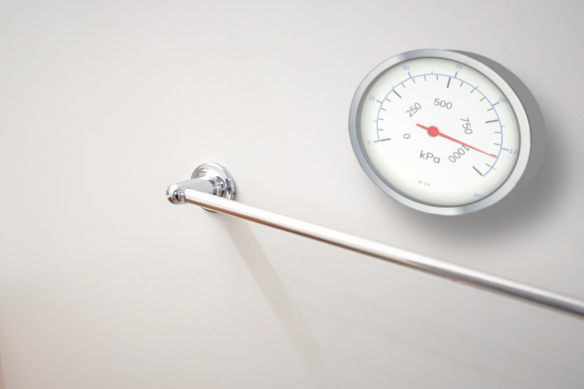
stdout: 900; kPa
